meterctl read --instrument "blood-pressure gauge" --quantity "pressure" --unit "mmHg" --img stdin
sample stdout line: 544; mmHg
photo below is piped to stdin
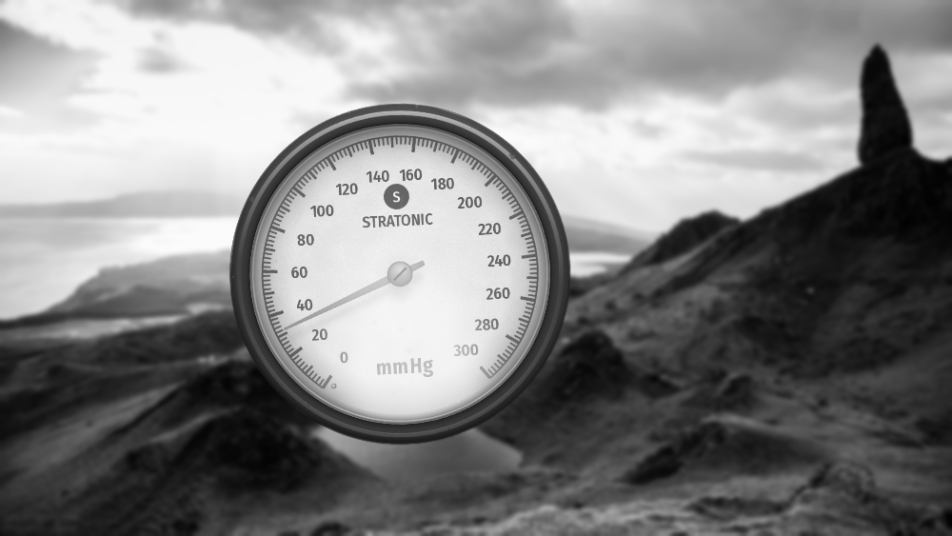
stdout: 32; mmHg
